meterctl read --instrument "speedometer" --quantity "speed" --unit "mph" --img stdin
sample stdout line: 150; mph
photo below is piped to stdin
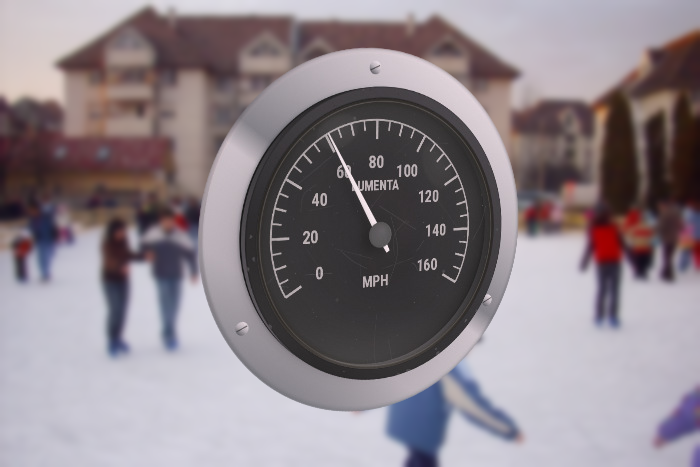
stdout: 60; mph
